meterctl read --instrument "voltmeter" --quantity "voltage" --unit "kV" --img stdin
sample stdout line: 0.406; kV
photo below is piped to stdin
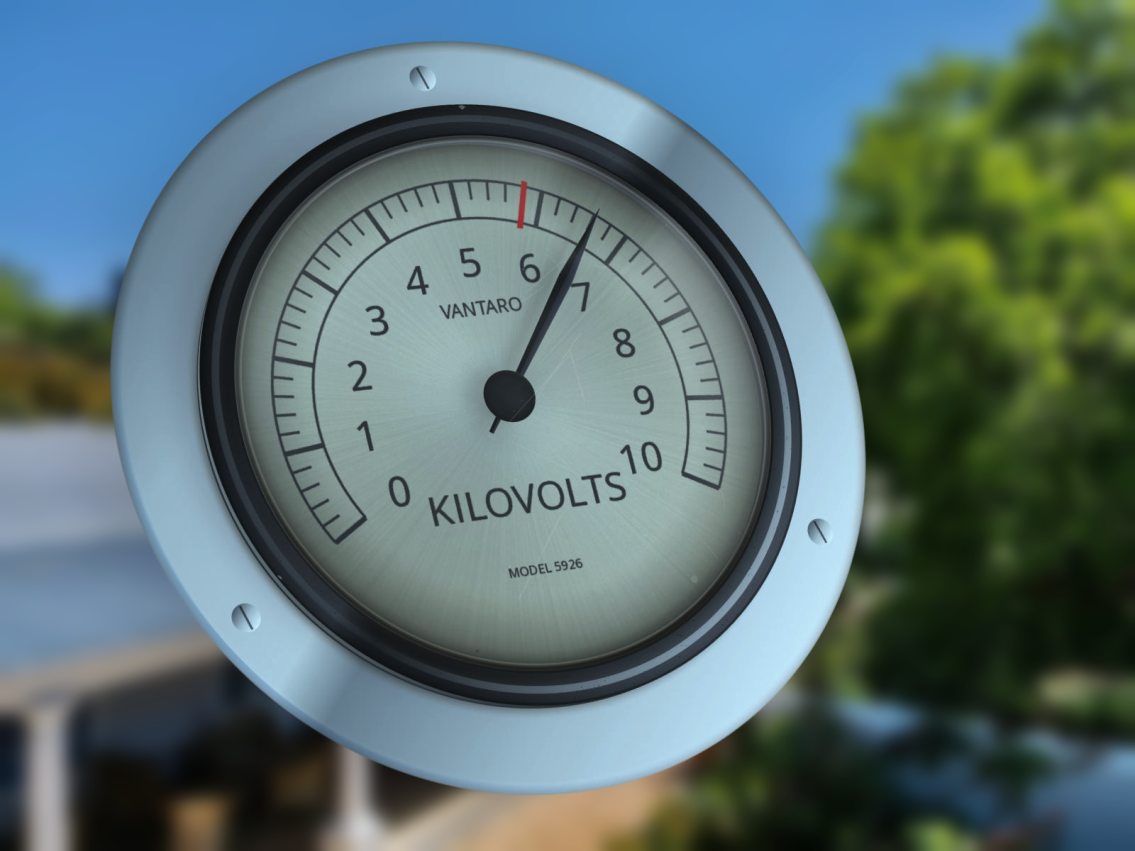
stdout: 6.6; kV
